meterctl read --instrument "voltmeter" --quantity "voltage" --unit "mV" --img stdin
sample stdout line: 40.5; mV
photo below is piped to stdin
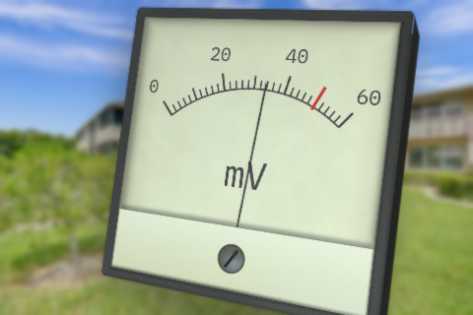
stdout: 34; mV
